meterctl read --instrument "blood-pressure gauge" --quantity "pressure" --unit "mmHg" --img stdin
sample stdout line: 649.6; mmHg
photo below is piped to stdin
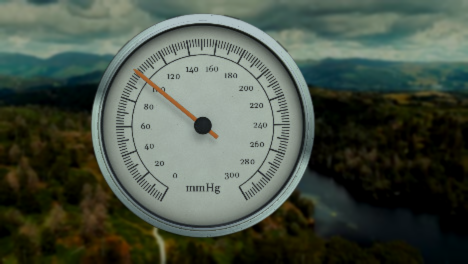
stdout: 100; mmHg
